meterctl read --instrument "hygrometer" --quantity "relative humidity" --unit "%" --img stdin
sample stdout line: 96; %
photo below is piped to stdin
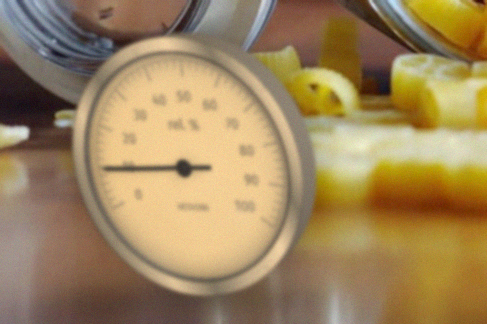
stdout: 10; %
